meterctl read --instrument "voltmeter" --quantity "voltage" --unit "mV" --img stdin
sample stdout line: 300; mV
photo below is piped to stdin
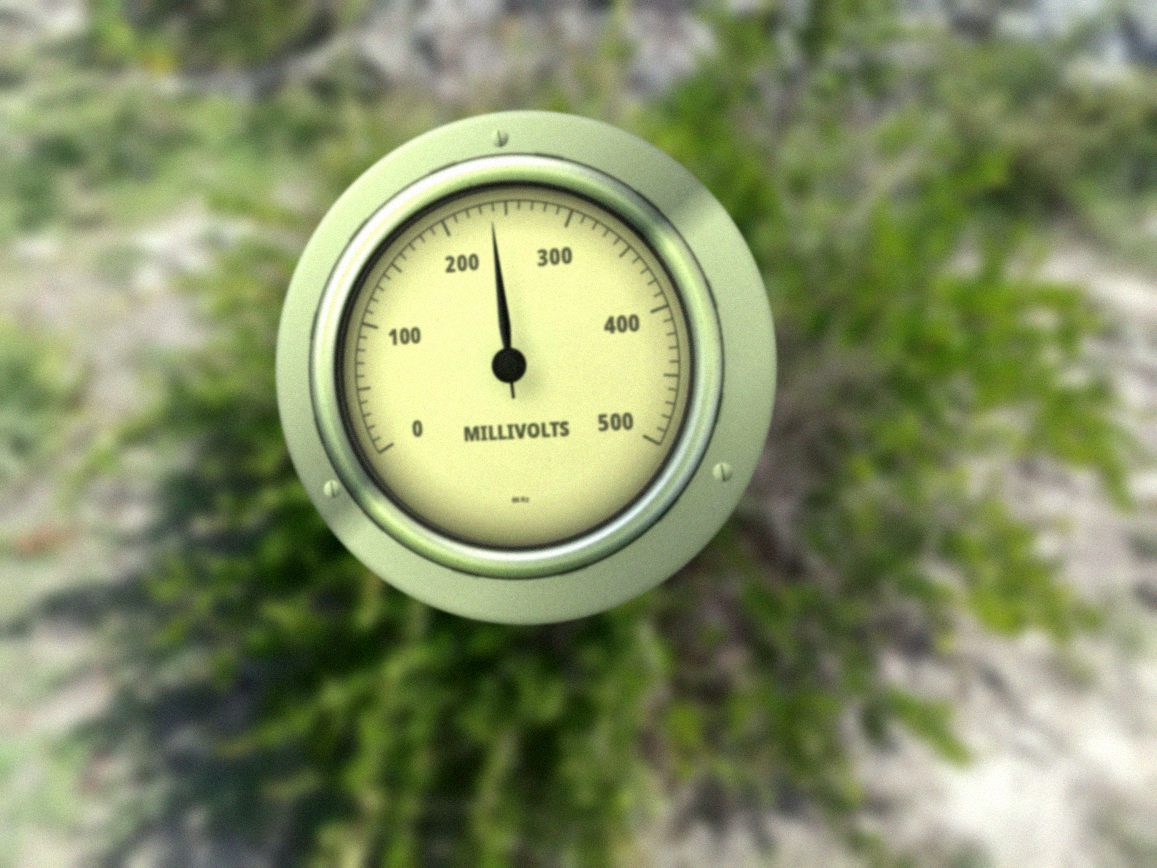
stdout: 240; mV
